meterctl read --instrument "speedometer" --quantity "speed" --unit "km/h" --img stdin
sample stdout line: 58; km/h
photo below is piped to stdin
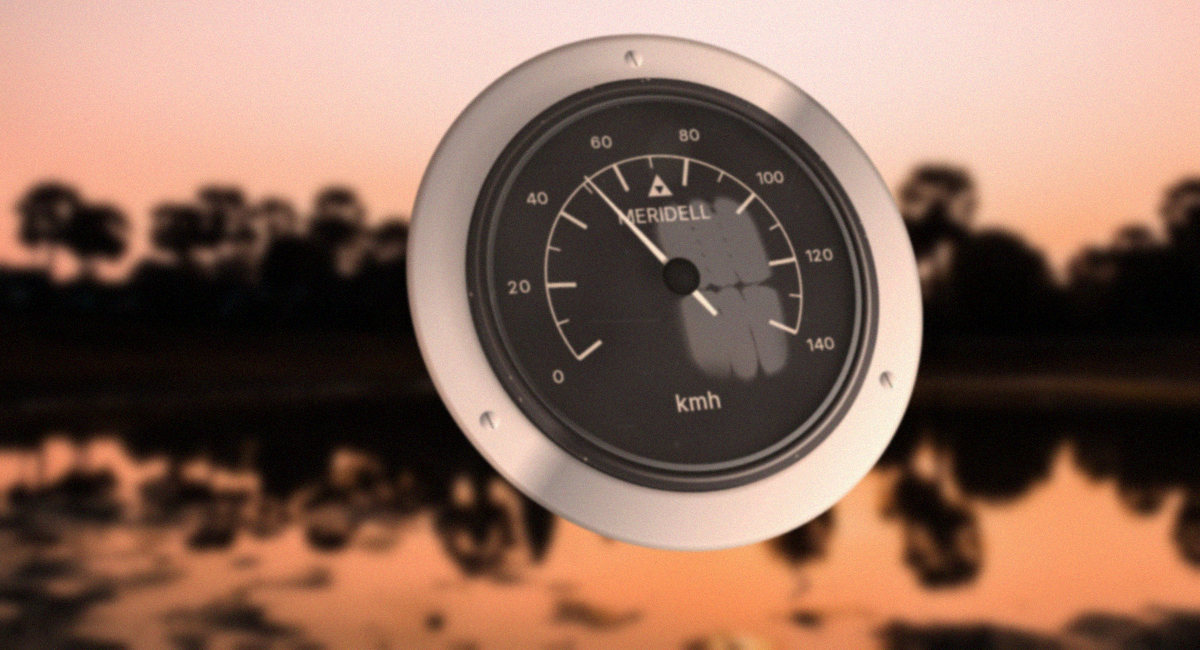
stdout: 50; km/h
